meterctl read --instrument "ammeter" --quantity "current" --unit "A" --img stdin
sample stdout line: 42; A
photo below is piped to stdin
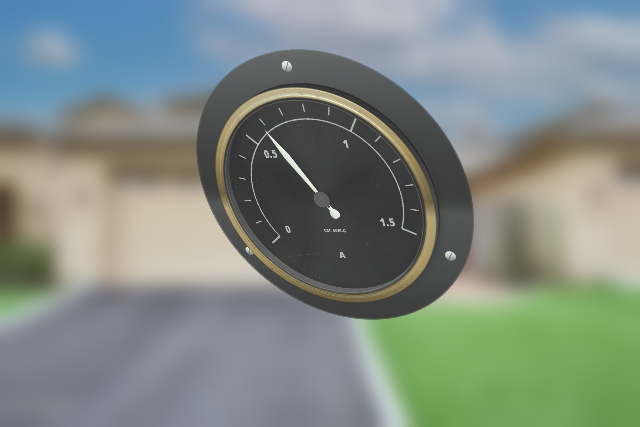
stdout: 0.6; A
